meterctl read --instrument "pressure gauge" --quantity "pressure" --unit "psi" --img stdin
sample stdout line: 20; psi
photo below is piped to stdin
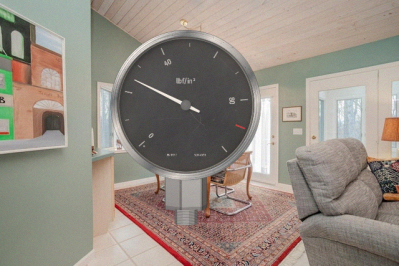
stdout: 25; psi
